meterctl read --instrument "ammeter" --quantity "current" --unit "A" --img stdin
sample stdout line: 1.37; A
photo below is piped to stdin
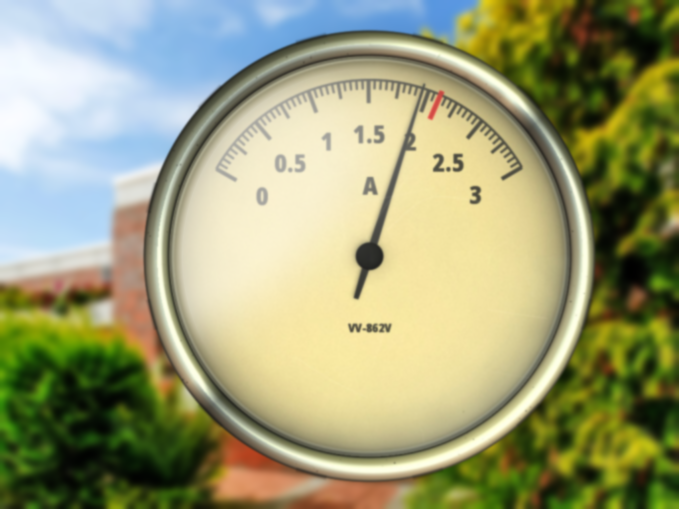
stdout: 1.95; A
